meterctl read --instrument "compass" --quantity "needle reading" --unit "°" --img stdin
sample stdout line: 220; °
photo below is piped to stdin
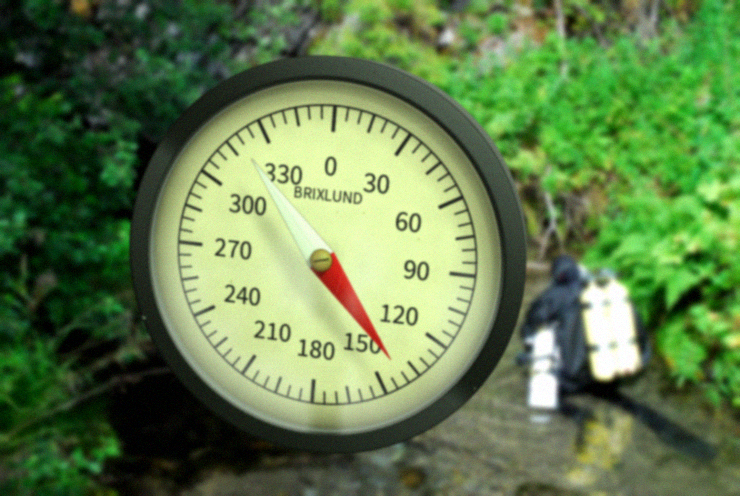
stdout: 140; °
